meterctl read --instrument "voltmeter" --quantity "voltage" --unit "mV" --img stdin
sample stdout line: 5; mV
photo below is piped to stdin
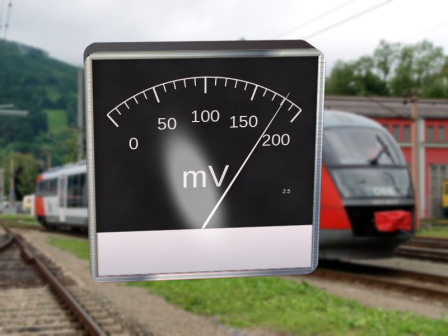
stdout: 180; mV
